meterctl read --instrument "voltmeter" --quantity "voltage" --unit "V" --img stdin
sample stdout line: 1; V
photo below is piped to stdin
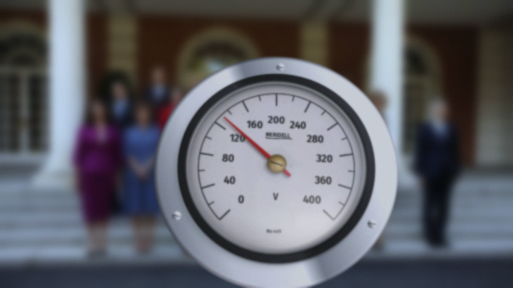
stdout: 130; V
